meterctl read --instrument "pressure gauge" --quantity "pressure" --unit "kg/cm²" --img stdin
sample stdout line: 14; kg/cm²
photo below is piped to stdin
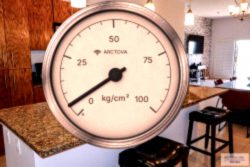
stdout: 5; kg/cm²
